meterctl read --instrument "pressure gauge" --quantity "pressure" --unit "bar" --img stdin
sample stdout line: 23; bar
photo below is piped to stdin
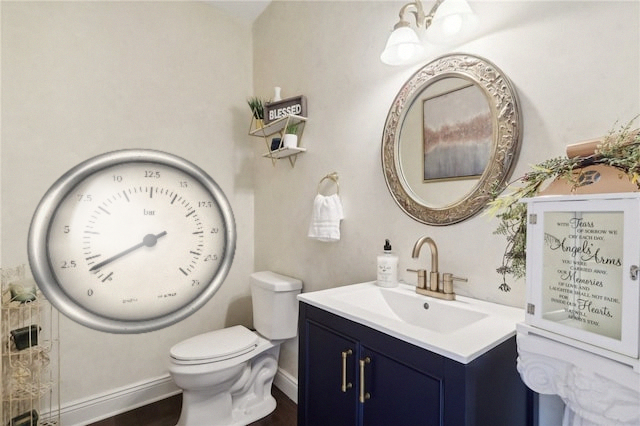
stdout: 1.5; bar
